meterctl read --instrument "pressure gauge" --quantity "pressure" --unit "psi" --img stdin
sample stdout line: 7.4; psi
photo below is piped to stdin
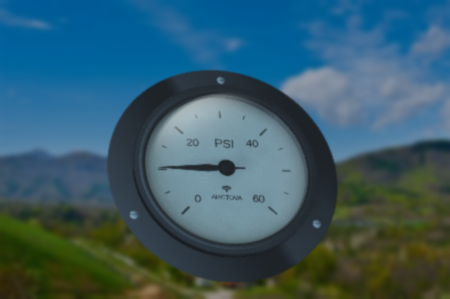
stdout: 10; psi
